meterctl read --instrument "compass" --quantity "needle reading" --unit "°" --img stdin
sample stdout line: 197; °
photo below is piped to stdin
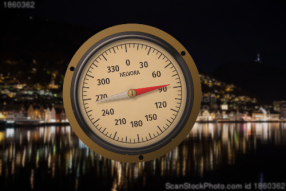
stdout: 85; °
